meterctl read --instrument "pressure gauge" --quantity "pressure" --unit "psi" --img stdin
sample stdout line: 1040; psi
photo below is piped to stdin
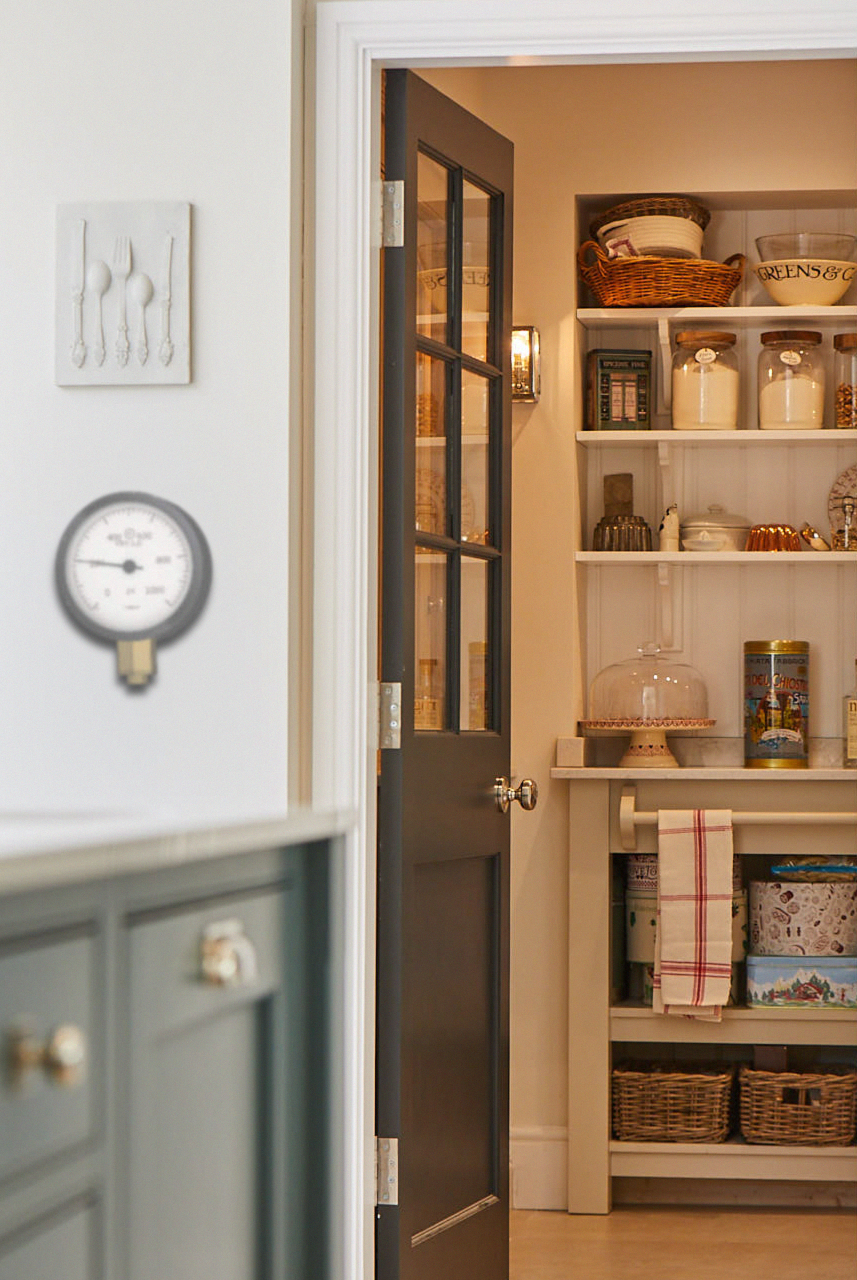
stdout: 200; psi
